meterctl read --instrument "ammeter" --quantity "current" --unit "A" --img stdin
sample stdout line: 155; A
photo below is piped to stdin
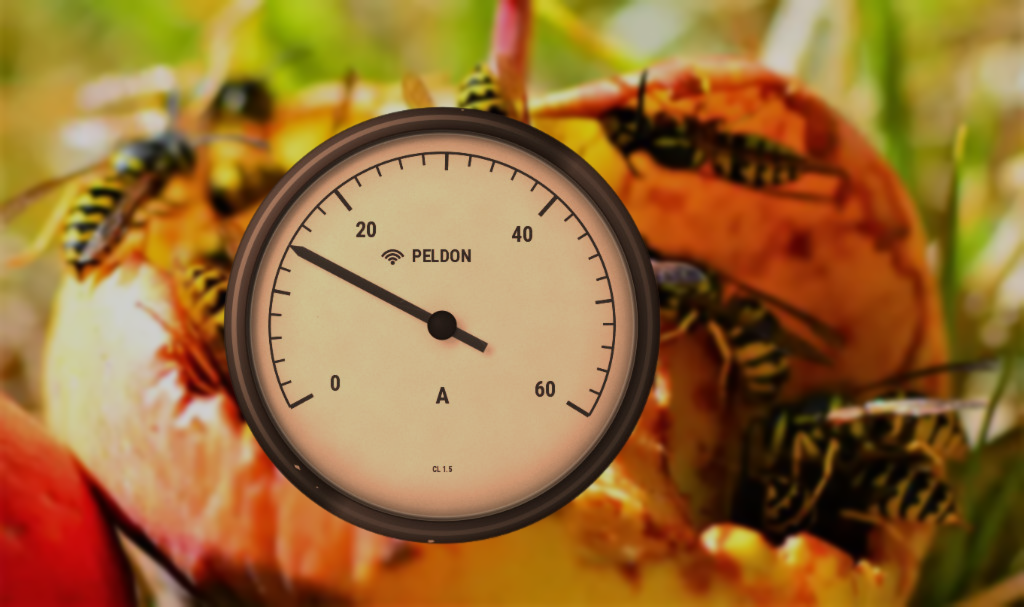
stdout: 14; A
